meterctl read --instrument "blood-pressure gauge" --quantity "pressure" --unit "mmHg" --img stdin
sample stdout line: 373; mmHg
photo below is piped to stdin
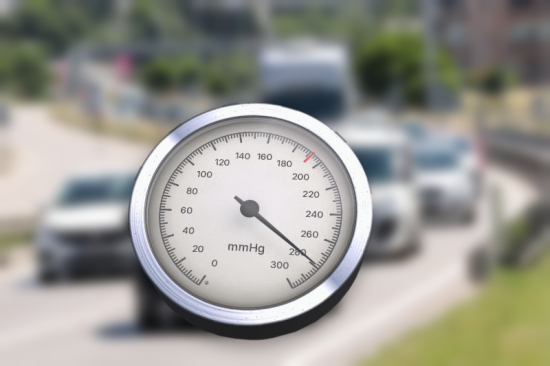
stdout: 280; mmHg
